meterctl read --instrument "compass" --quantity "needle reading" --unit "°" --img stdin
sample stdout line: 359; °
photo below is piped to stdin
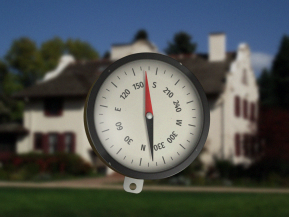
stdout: 165; °
